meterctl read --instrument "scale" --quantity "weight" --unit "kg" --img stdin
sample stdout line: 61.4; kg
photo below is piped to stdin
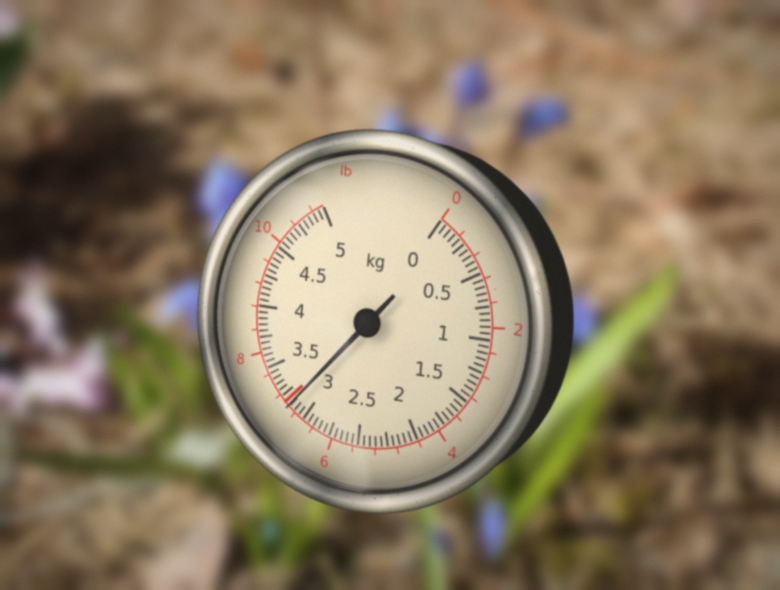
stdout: 3.15; kg
